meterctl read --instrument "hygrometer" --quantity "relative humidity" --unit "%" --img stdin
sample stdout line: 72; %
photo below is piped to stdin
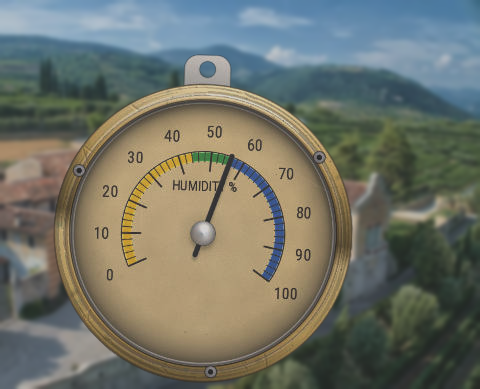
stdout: 56; %
